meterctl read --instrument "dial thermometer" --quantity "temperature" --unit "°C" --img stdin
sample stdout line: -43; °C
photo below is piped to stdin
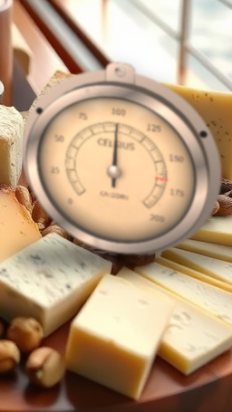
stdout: 100; °C
